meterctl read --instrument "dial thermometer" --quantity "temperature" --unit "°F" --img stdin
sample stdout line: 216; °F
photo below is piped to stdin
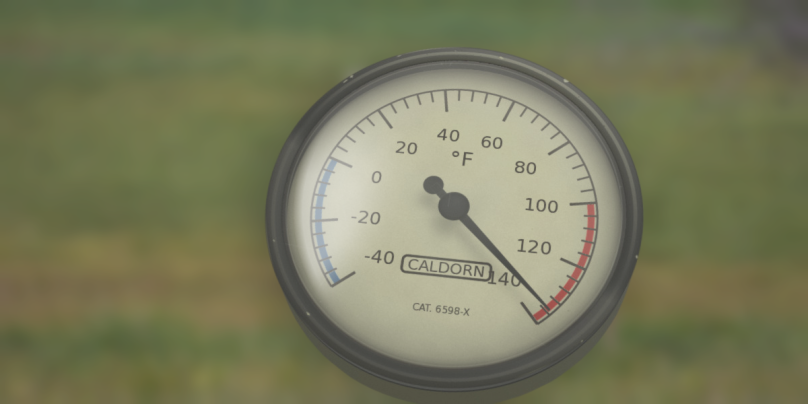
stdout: 136; °F
